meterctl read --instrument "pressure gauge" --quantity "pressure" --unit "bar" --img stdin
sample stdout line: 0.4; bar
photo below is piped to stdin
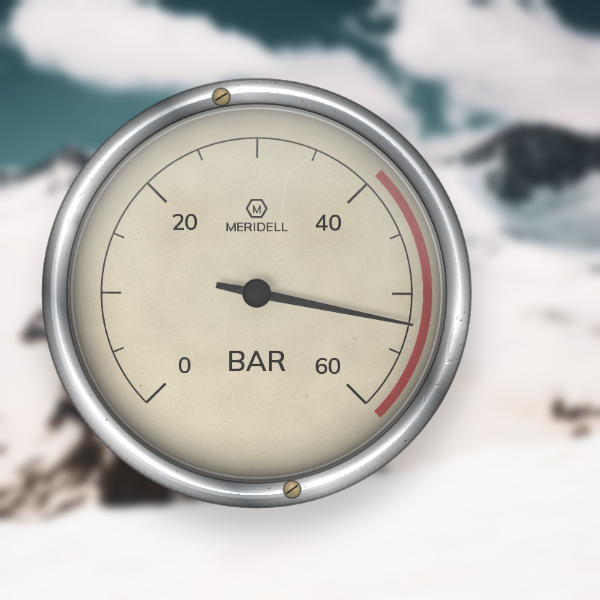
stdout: 52.5; bar
